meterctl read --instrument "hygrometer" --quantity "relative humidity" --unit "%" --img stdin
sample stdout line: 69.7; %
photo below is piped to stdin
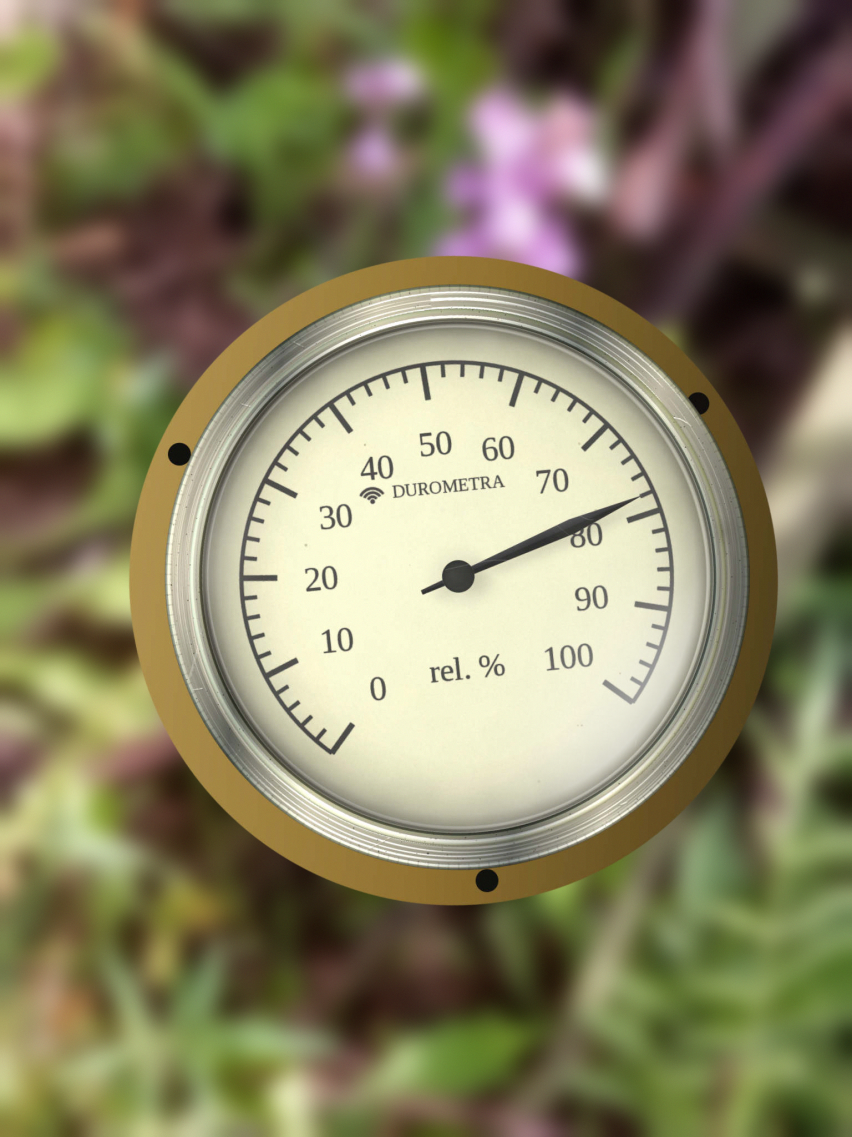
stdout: 78; %
